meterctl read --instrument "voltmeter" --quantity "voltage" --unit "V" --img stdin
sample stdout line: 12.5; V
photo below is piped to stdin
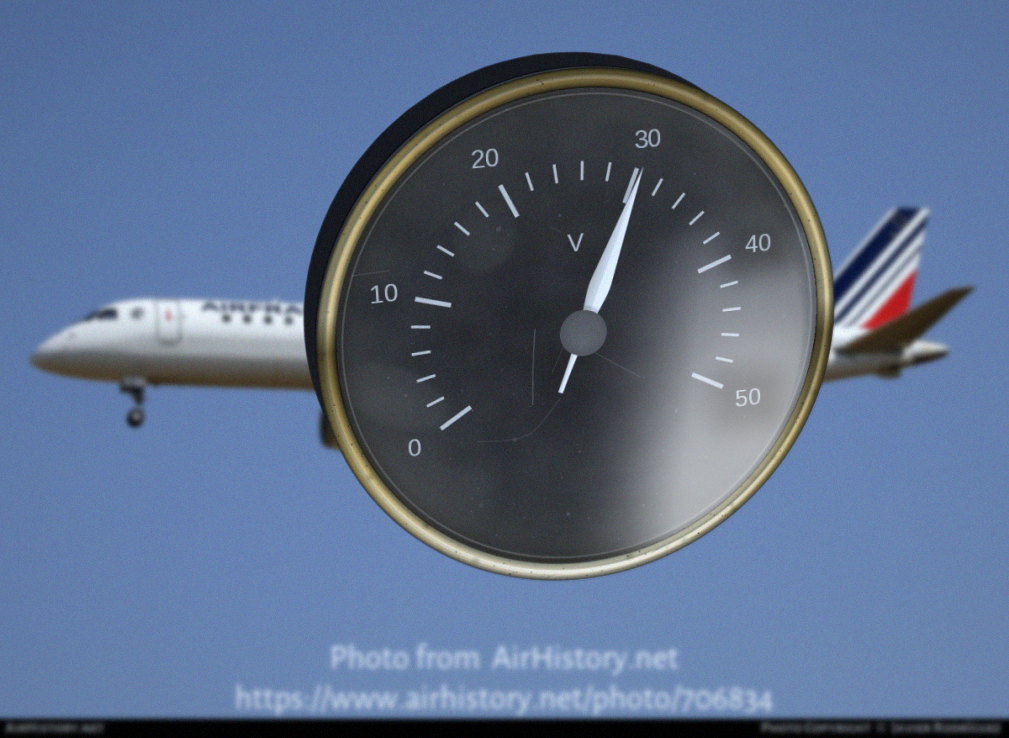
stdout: 30; V
